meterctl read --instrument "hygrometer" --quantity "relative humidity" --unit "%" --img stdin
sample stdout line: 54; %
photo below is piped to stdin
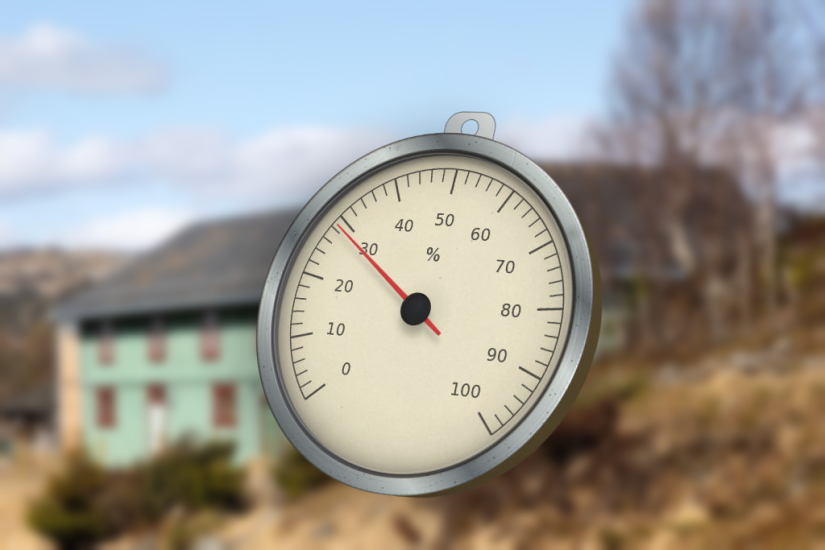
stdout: 29; %
